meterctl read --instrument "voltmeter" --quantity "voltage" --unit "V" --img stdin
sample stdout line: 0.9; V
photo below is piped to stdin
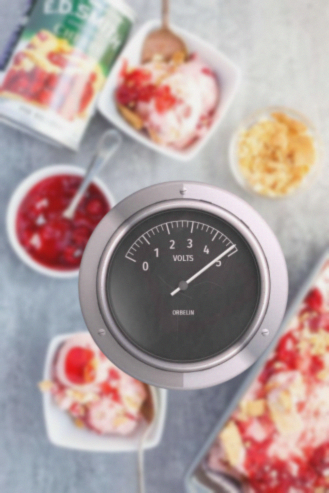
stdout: 4.8; V
